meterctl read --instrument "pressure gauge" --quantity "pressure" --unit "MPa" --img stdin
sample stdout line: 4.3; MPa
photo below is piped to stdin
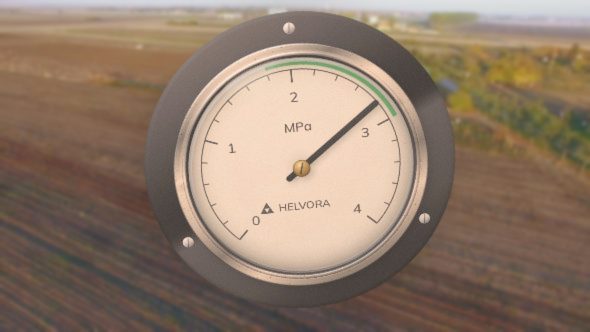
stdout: 2.8; MPa
